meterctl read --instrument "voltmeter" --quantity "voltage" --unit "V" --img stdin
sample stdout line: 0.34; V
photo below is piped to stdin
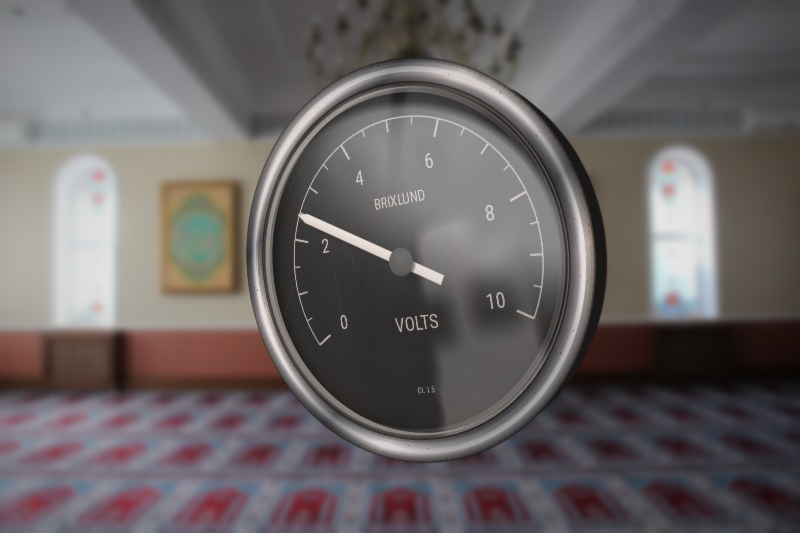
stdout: 2.5; V
